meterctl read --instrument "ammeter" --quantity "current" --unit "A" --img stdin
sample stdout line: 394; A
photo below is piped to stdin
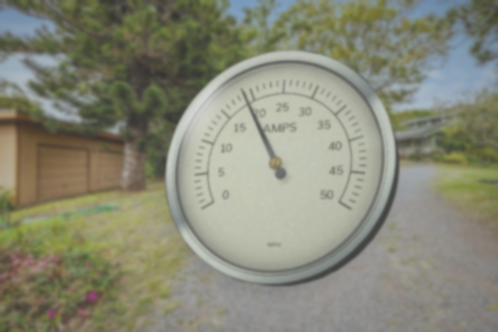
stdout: 19; A
